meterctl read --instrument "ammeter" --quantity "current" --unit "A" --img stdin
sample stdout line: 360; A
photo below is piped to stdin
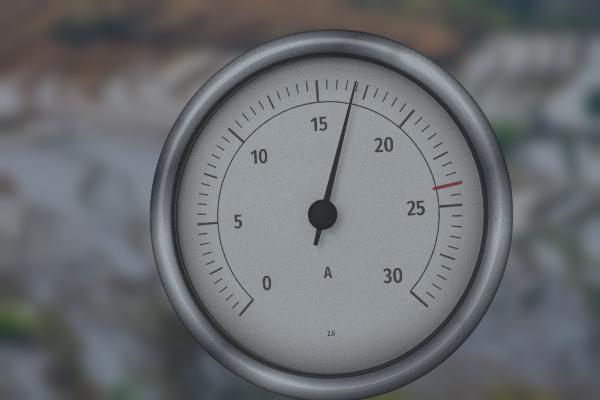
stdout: 17; A
